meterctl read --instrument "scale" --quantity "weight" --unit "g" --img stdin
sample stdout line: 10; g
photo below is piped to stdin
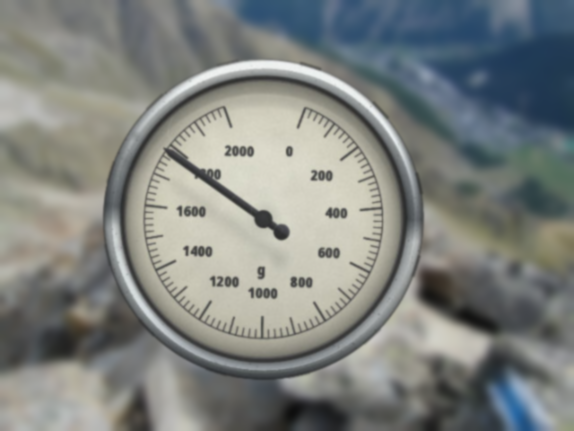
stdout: 1780; g
